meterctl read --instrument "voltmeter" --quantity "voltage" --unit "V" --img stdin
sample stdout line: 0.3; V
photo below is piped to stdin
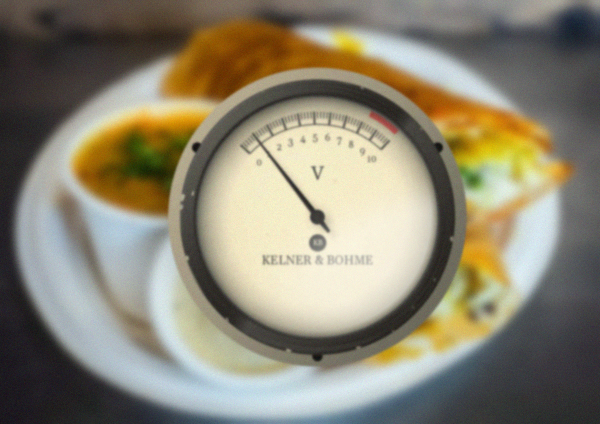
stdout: 1; V
